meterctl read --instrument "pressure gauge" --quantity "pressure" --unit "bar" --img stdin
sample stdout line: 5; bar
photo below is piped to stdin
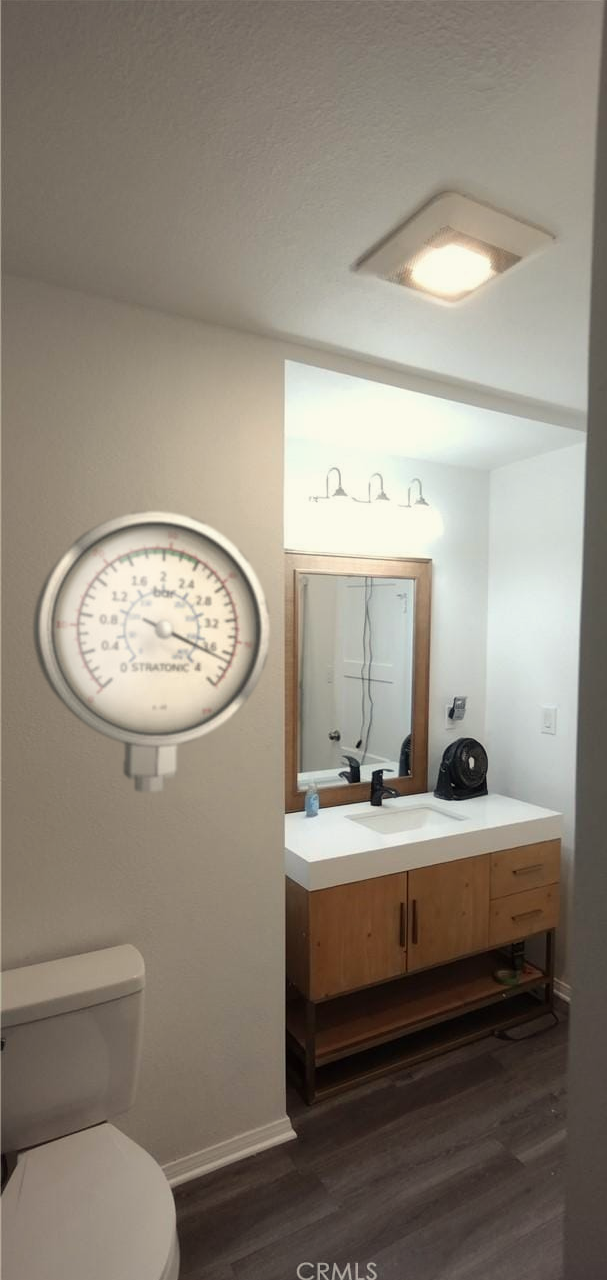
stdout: 3.7; bar
